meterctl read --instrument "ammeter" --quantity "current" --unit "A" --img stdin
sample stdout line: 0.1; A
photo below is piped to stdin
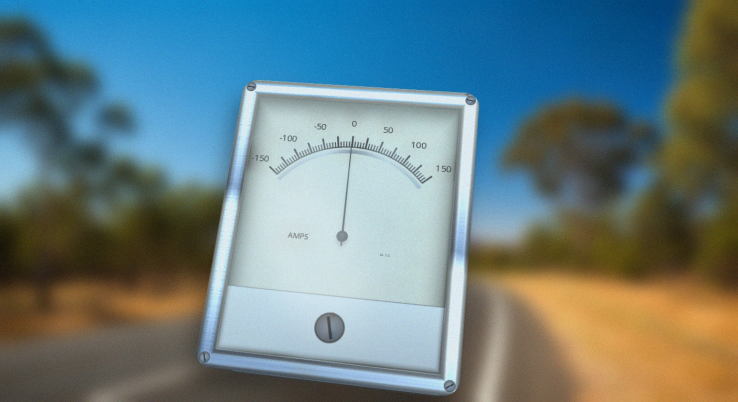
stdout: 0; A
